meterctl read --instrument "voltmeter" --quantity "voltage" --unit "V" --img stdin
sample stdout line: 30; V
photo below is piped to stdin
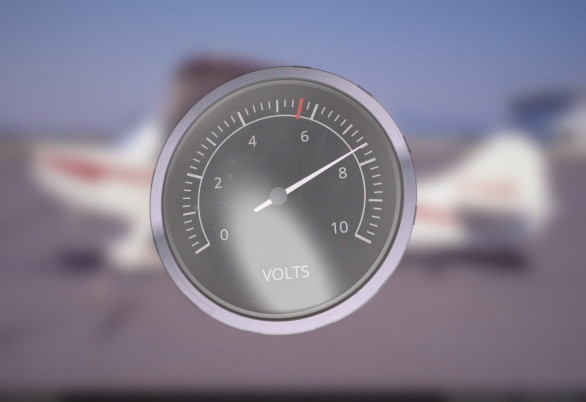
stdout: 7.6; V
